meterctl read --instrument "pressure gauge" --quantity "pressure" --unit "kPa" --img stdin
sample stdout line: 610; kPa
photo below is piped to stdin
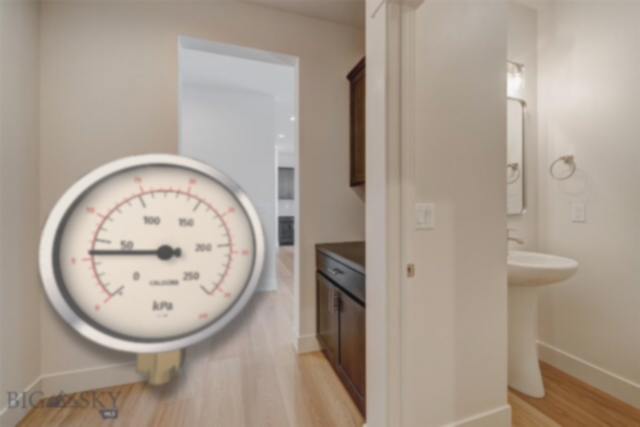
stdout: 40; kPa
